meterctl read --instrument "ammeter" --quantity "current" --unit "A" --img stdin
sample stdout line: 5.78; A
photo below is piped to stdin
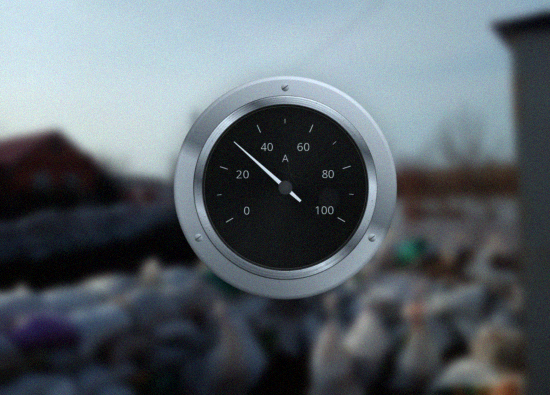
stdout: 30; A
